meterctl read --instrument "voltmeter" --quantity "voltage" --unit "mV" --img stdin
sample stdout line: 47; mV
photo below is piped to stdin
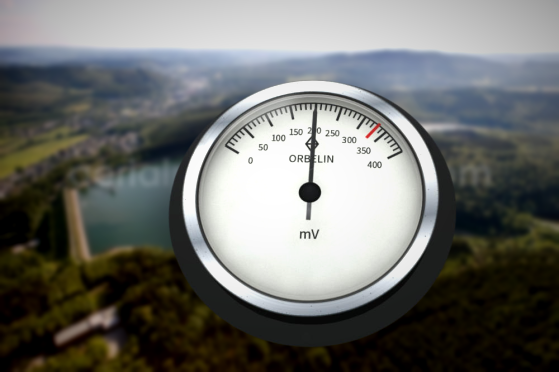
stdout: 200; mV
